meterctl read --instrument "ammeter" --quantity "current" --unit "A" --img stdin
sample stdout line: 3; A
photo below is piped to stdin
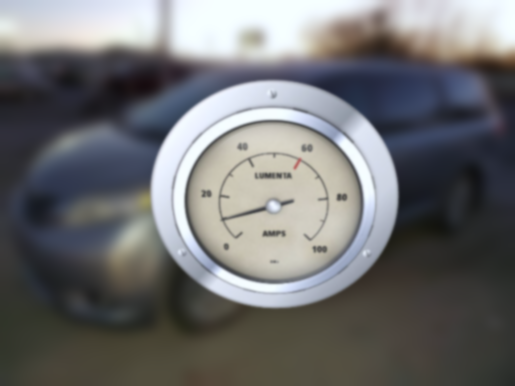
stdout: 10; A
